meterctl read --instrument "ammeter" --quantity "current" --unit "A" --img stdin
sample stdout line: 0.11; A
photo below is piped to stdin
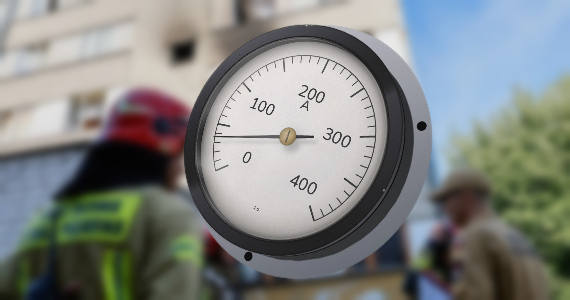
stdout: 35; A
